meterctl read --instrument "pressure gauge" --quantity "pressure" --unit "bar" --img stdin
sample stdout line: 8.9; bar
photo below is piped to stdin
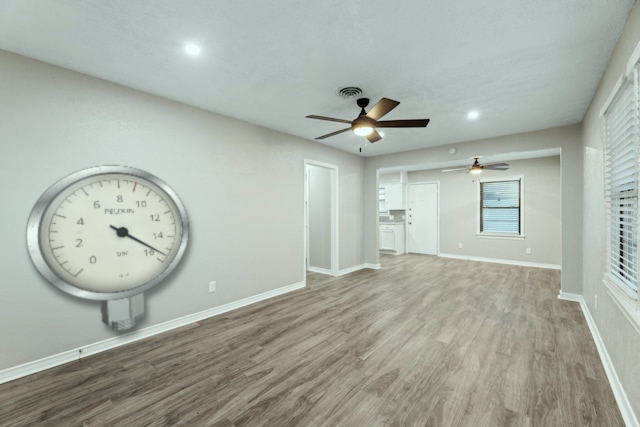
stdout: 15.5; bar
